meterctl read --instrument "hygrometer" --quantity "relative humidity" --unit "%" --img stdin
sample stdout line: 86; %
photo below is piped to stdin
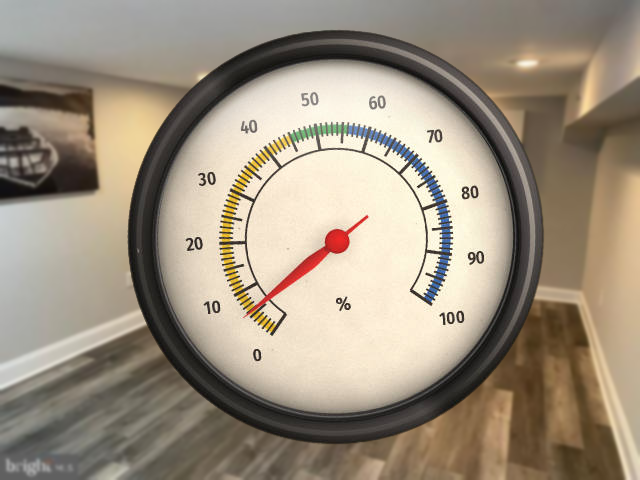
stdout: 6; %
